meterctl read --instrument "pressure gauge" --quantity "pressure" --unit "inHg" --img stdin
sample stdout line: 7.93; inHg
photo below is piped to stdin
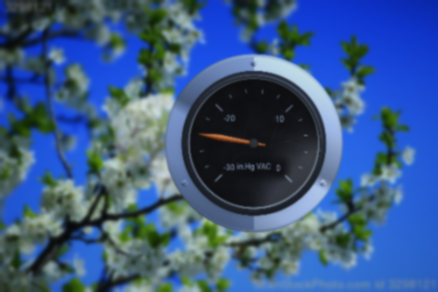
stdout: -24; inHg
